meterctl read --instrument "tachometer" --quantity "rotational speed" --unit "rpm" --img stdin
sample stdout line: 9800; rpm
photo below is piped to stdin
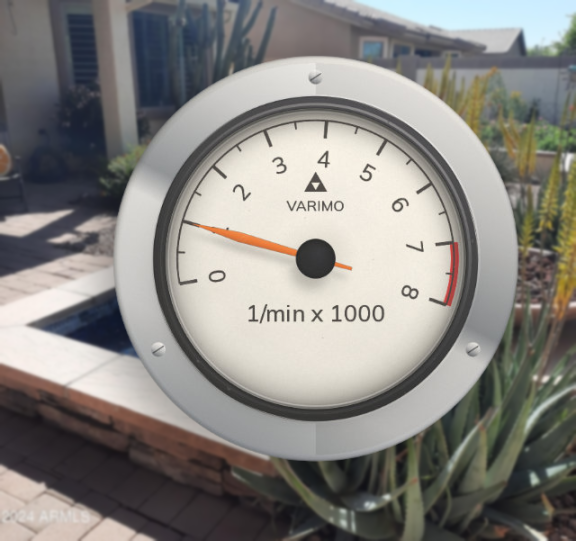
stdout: 1000; rpm
